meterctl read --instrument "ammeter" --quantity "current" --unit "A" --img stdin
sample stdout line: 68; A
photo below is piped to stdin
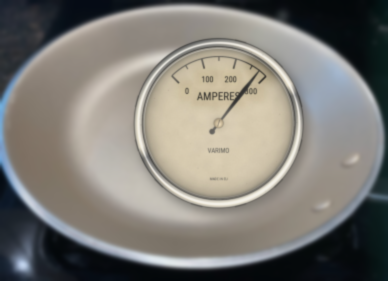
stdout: 275; A
